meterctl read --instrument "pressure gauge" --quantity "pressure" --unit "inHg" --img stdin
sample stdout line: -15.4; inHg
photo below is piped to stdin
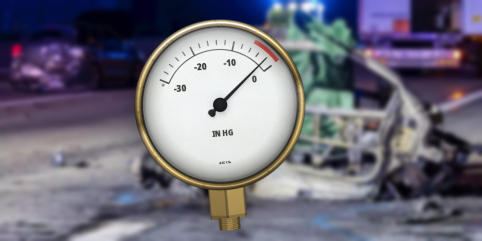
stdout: -2; inHg
